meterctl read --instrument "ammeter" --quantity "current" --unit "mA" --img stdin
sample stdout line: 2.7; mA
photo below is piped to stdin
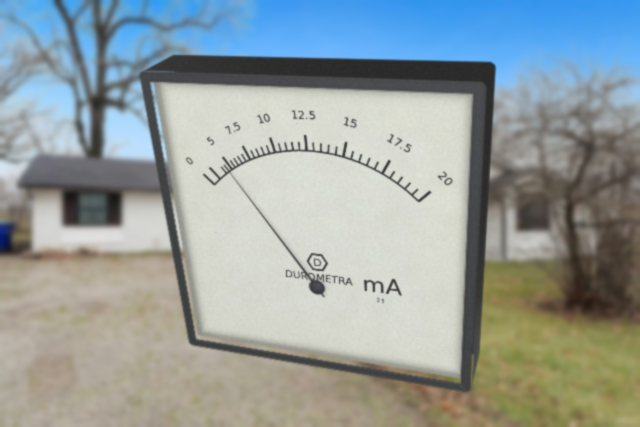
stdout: 5; mA
